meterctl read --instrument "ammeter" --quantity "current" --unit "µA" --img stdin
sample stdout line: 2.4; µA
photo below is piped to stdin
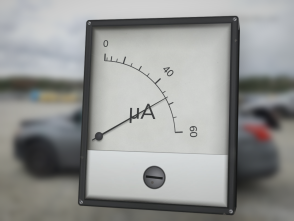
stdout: 47.5; µA
